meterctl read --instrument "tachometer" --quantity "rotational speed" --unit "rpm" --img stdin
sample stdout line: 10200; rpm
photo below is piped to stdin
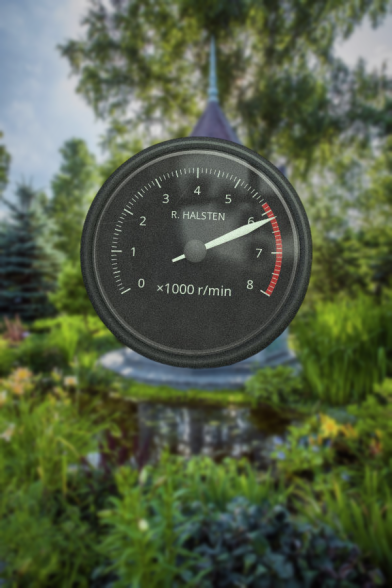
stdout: 6200; rpm
